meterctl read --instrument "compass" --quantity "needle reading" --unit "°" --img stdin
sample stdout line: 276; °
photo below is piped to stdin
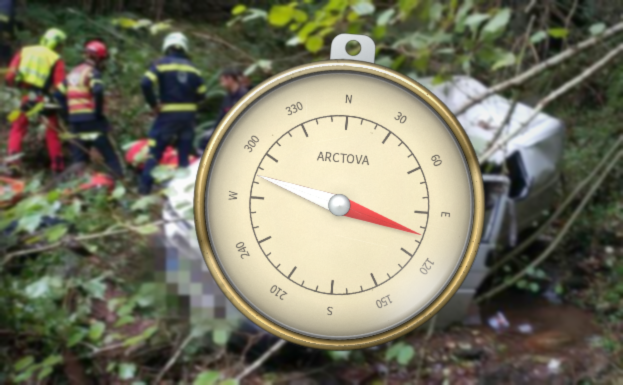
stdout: 105; °
